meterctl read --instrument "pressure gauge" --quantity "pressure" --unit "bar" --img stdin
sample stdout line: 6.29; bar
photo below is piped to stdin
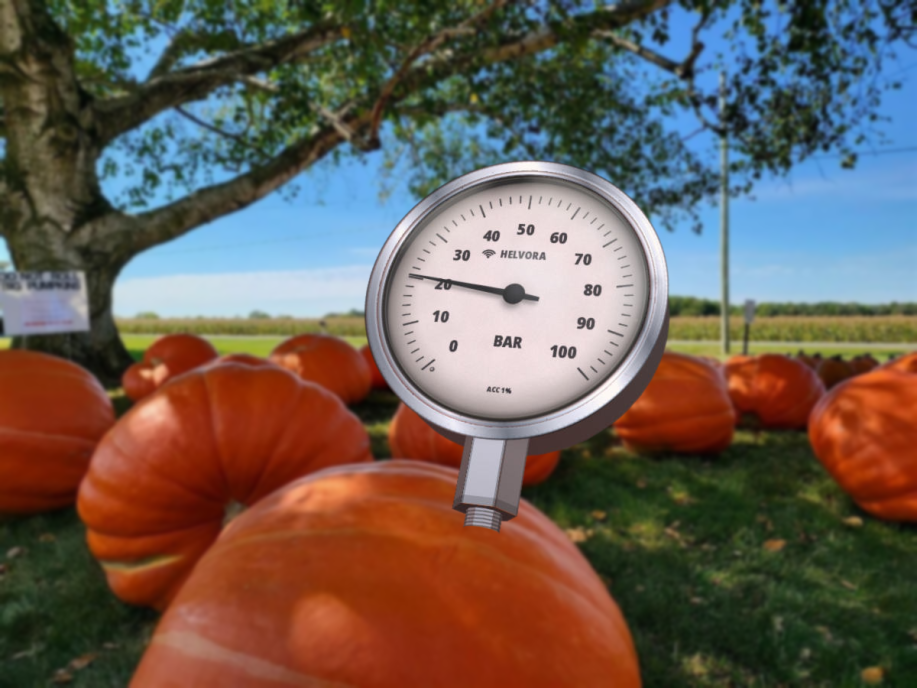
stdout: 20; bar
